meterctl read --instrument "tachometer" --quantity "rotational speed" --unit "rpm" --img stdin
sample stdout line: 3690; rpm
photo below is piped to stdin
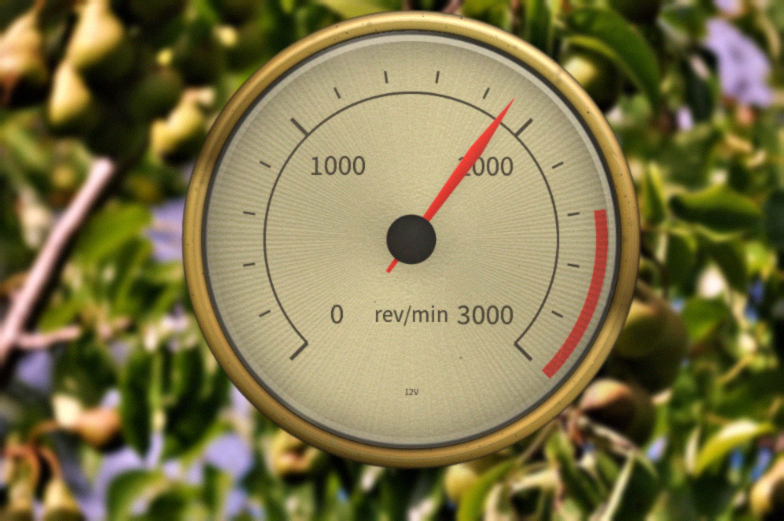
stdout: 1900; rpm
